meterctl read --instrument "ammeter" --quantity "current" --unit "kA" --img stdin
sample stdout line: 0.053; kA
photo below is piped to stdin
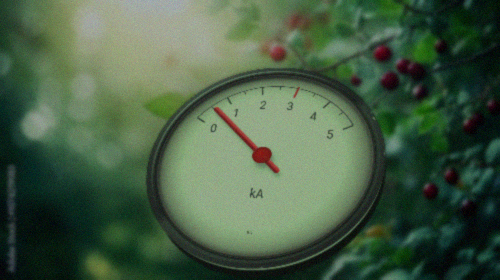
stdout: 0.5; kA
